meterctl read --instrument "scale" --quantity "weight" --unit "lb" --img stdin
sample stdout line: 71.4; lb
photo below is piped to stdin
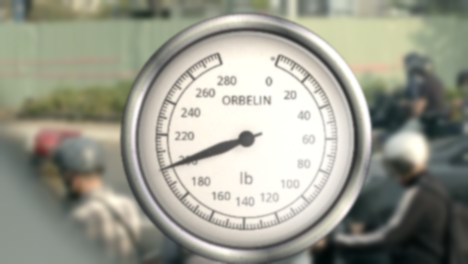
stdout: 200; lb
